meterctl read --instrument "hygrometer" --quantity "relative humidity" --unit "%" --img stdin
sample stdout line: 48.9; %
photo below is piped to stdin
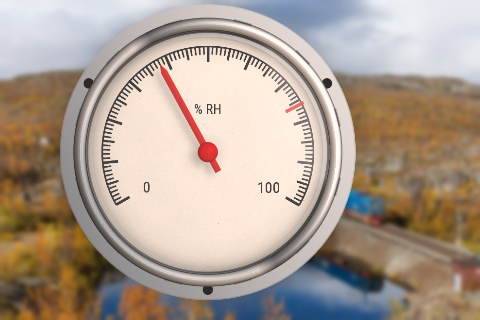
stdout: 38; %
